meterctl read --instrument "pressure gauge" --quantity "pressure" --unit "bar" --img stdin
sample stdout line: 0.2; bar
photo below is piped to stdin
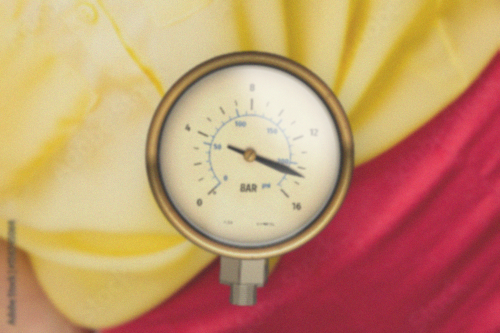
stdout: 14.5; bar
